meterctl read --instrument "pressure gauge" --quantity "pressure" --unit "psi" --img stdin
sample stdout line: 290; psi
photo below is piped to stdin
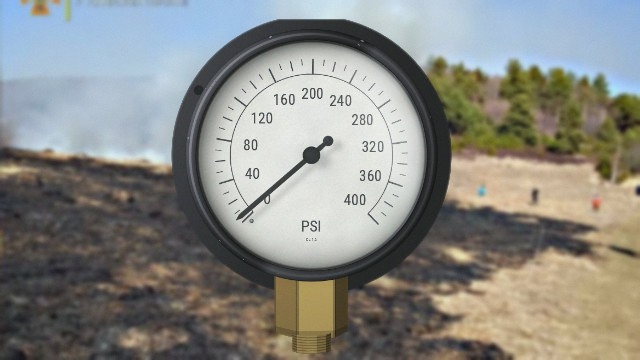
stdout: 5; psi
